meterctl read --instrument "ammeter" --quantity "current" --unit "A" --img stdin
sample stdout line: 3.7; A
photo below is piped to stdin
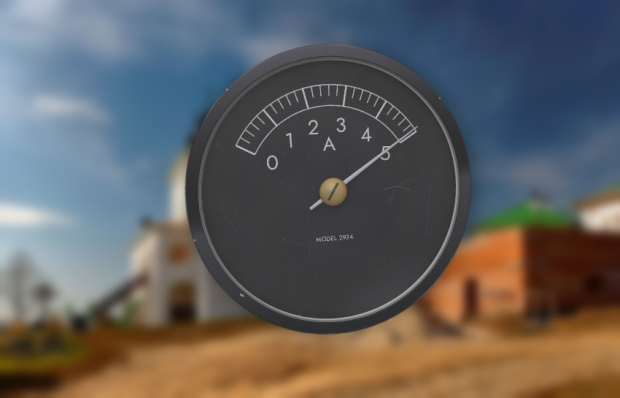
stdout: 4.9; A
